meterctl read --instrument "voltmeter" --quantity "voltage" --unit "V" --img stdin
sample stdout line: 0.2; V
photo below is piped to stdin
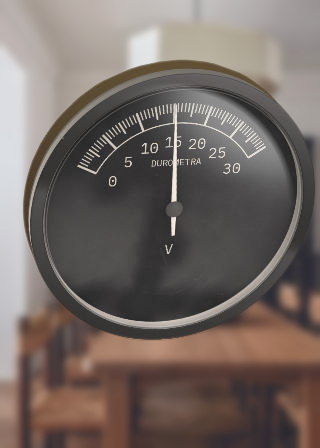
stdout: 15; V
